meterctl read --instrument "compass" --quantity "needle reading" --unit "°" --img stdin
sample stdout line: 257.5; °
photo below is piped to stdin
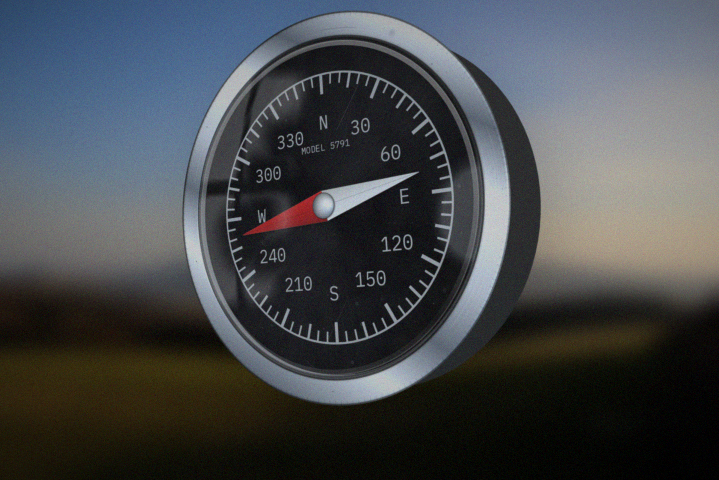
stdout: 260; °
